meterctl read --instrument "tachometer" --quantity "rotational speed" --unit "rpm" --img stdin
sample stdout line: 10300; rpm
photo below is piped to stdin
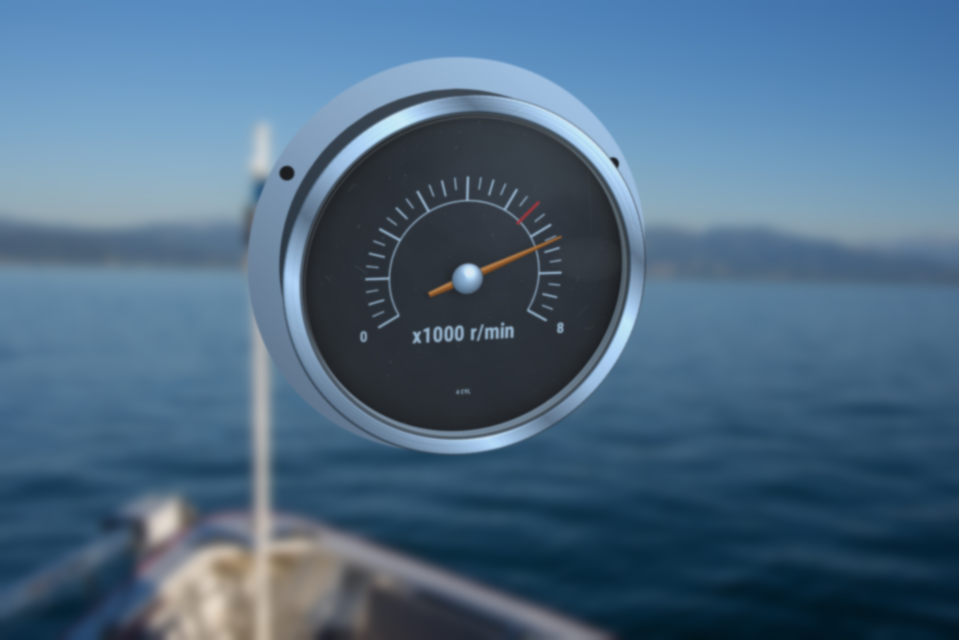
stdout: 6250; rpm
